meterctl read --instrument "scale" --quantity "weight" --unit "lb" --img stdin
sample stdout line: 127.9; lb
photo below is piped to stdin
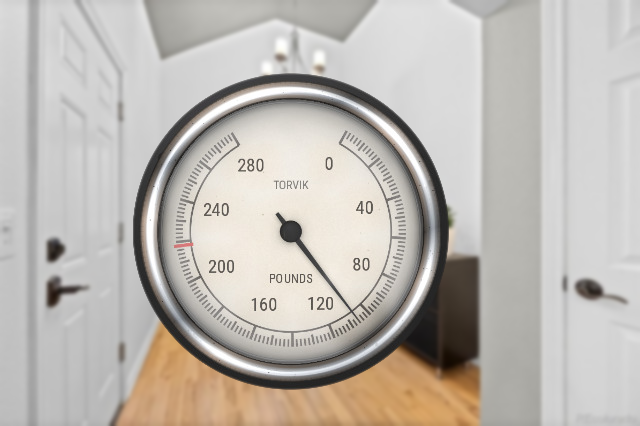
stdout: 106; lb
